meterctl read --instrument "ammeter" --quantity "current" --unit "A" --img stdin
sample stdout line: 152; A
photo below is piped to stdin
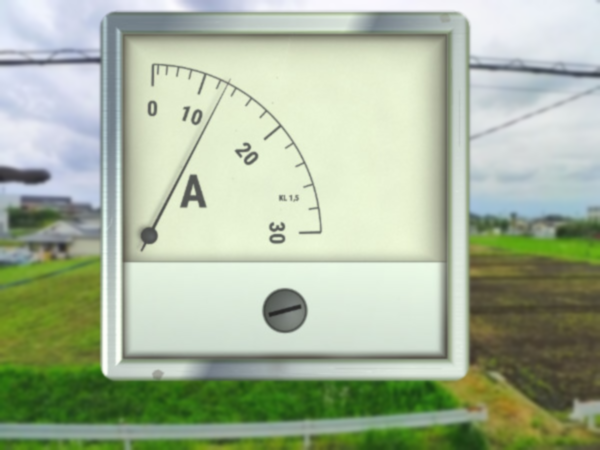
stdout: 13; A
